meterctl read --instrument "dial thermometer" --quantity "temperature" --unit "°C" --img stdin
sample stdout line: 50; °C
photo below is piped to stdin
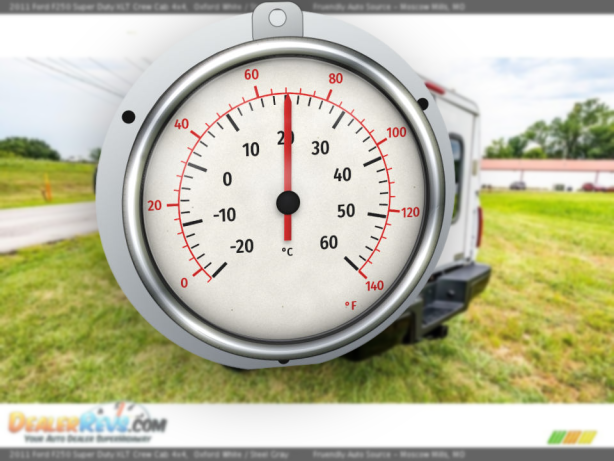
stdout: 20; °C
